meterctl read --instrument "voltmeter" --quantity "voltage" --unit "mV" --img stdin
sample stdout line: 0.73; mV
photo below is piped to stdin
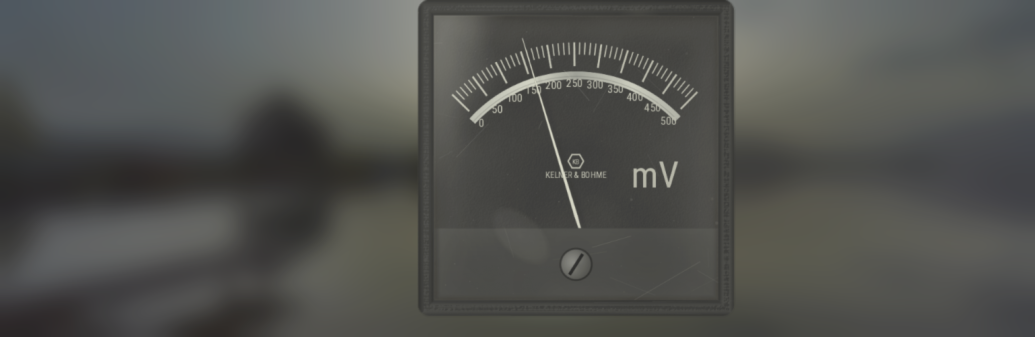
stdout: 160; mV
